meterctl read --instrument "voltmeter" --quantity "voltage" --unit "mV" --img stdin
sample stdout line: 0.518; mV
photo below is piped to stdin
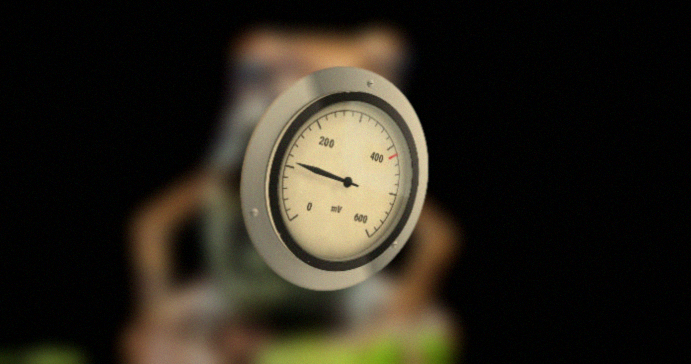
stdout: 110; mV
